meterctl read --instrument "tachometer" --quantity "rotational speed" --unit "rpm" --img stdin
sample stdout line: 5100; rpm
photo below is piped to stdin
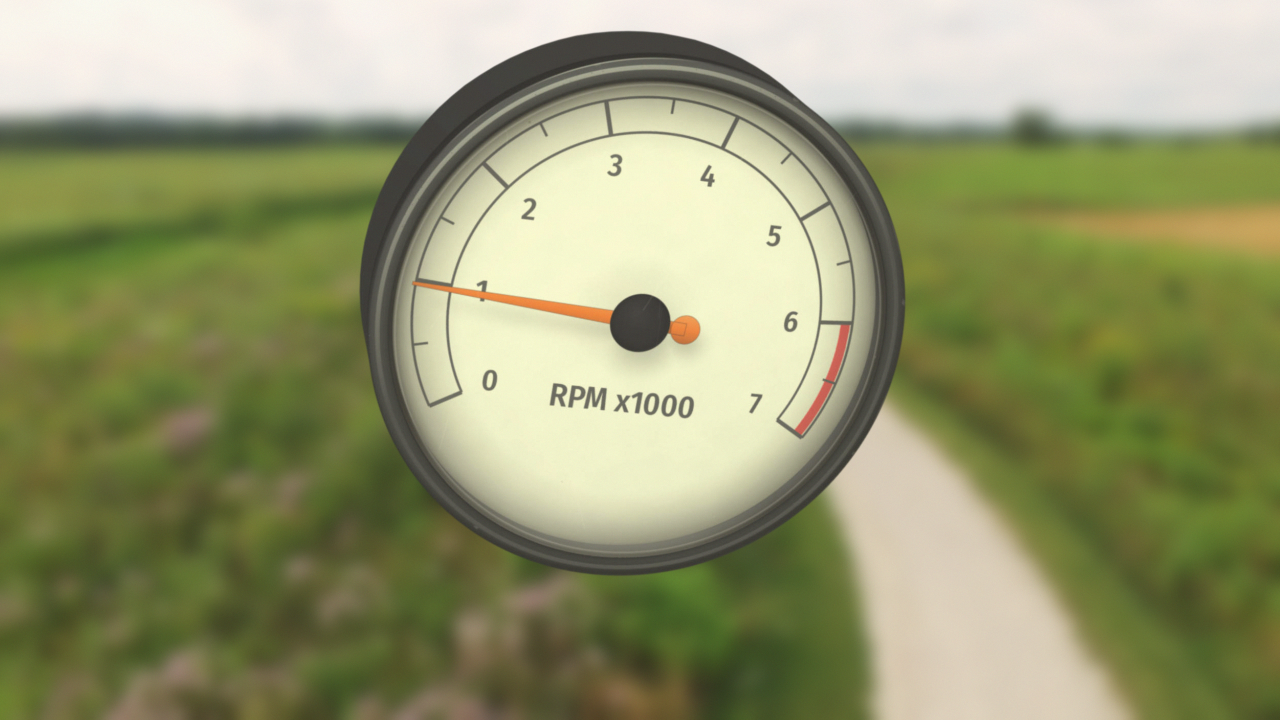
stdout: 1000; rpm
